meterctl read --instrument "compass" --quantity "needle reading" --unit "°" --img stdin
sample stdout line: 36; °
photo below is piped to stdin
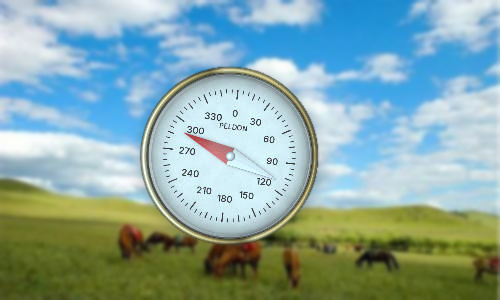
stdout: 290; °
